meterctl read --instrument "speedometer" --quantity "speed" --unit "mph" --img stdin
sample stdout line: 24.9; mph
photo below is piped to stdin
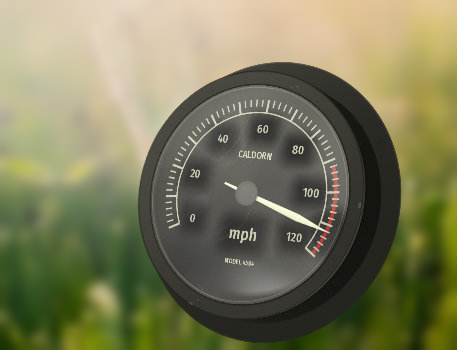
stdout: 112; mph
